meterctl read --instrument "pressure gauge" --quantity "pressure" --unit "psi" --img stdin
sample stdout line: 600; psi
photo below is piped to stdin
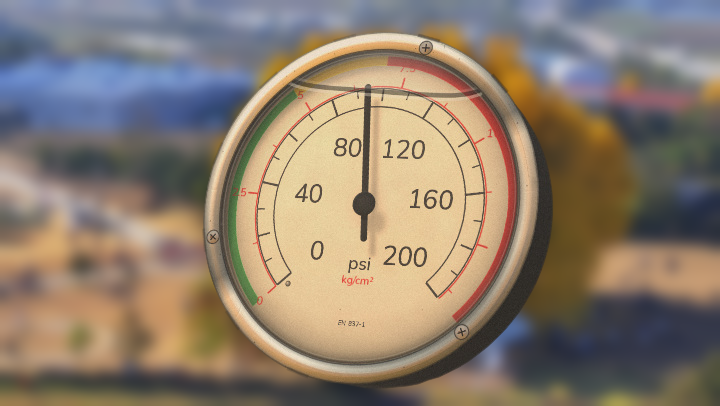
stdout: 95; psi
